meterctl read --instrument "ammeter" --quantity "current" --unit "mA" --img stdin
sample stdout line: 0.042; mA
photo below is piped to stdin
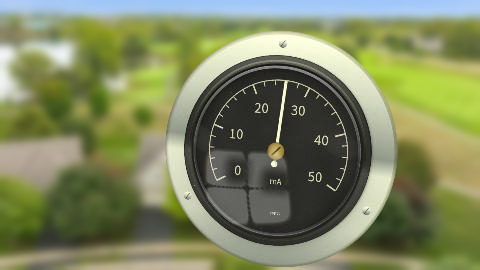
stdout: 26; mA
